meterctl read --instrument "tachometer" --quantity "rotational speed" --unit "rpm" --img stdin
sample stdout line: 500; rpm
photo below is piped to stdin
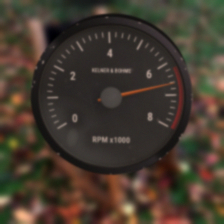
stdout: 6600; rpm
